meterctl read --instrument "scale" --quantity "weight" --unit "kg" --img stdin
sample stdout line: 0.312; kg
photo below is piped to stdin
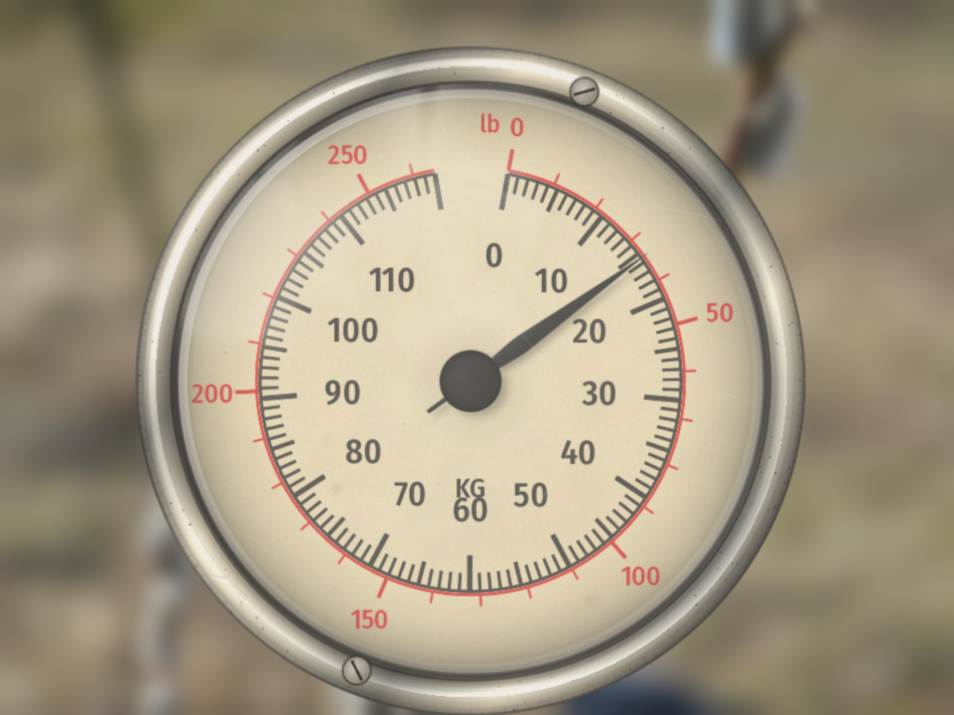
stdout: 15.5; kg
